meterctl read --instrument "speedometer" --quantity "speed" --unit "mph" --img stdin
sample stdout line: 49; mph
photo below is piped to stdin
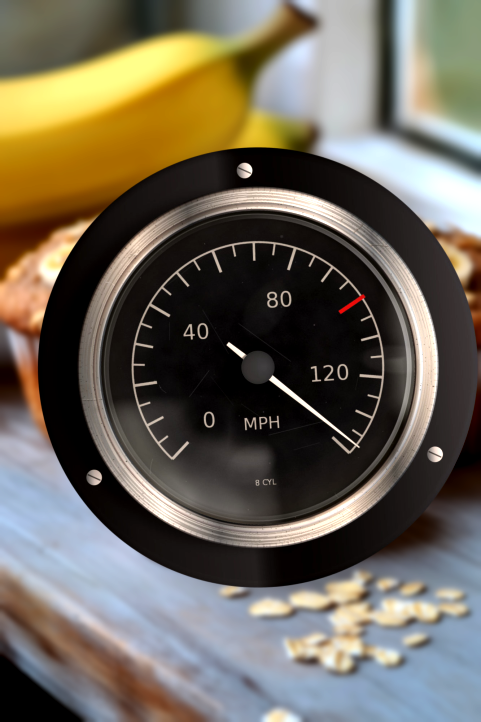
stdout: 137.5; mph
